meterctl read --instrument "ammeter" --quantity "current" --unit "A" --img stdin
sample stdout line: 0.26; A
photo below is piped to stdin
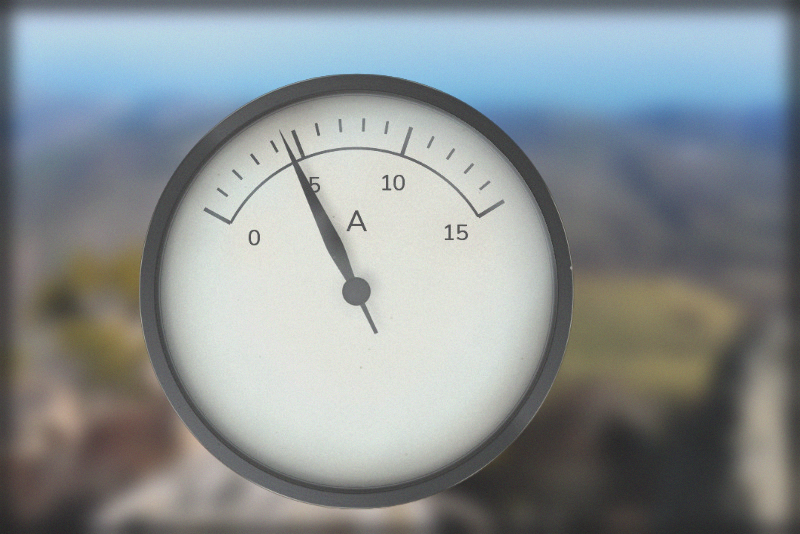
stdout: 4.5; A
